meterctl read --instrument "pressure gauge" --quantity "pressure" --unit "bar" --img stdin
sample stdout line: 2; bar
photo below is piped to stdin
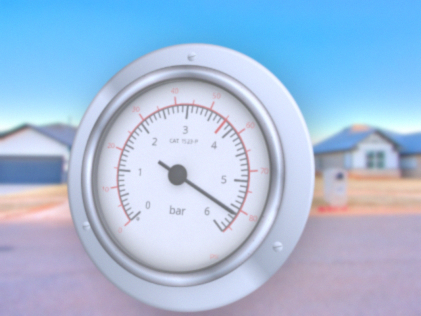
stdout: 5.6; bar
